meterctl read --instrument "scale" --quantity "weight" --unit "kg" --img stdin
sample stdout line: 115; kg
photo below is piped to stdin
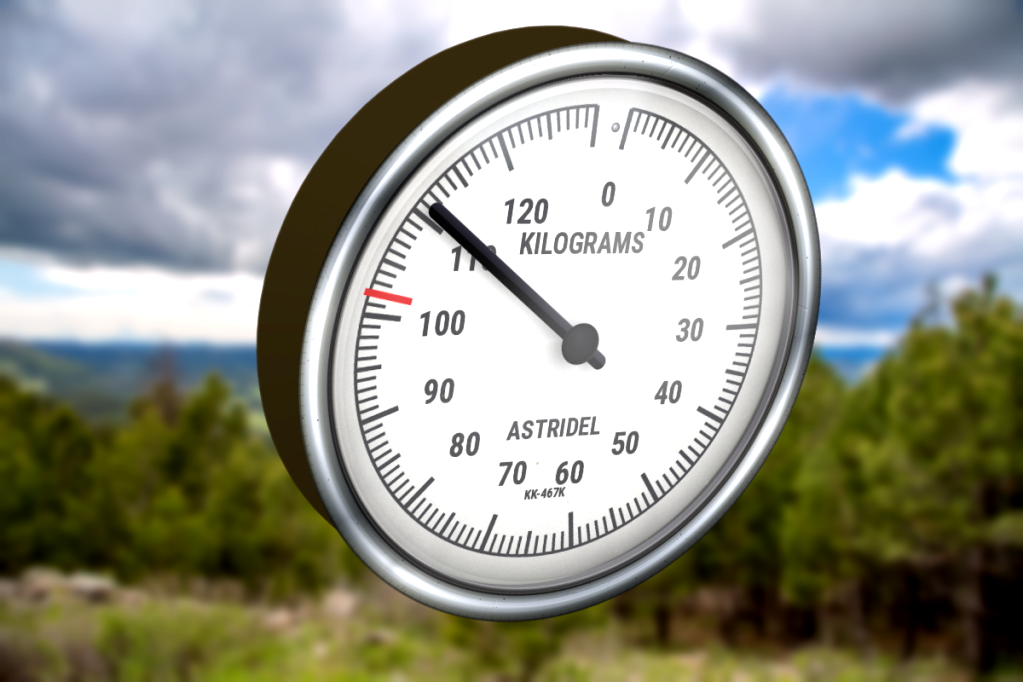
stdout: 111; kg
